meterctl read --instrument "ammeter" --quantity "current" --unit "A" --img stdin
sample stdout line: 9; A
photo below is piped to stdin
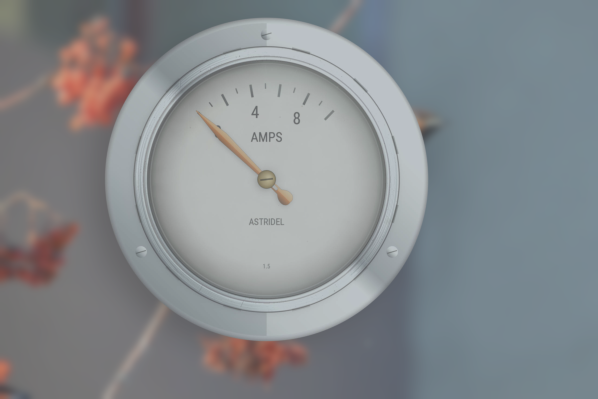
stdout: 0; A
